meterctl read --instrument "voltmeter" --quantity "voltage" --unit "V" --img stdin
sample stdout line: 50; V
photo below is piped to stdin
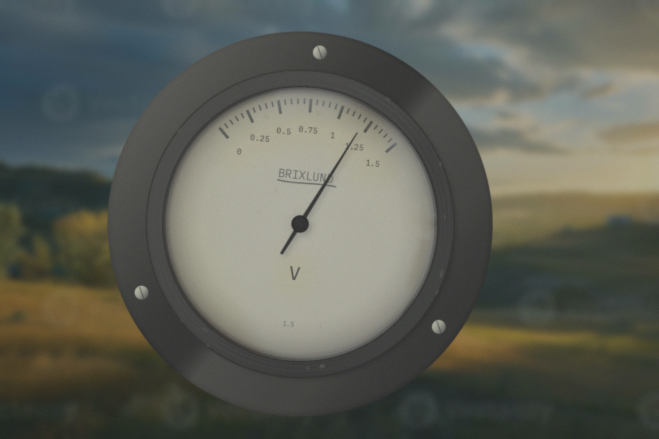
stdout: 1.2; V
